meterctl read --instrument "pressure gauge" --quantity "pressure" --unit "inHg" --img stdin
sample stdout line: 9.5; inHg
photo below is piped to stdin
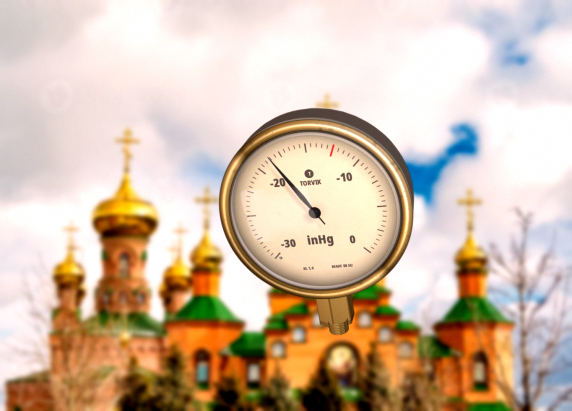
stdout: -18.5; inHg
